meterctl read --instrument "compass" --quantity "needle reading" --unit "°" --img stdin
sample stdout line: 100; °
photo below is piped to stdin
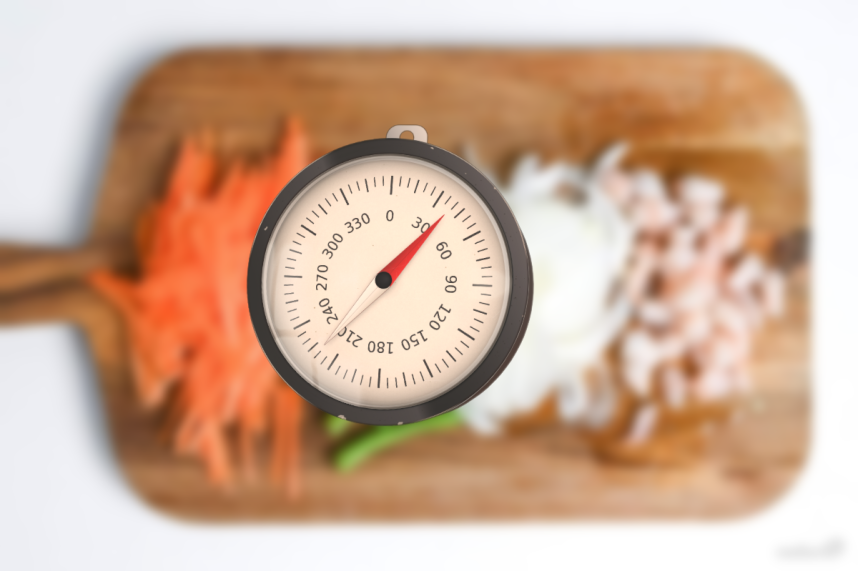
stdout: 40; °
